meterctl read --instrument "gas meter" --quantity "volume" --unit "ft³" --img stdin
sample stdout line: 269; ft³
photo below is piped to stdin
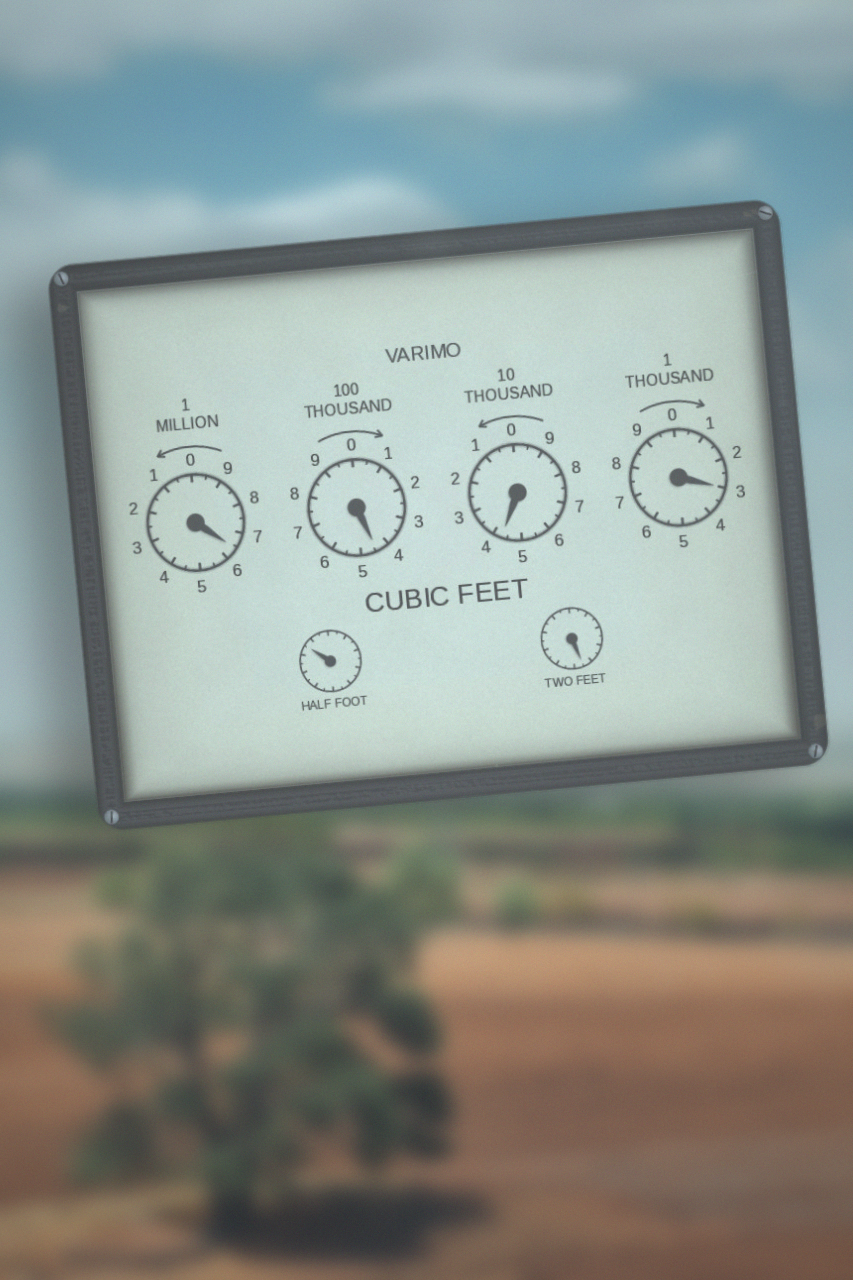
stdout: 644300; ft³
